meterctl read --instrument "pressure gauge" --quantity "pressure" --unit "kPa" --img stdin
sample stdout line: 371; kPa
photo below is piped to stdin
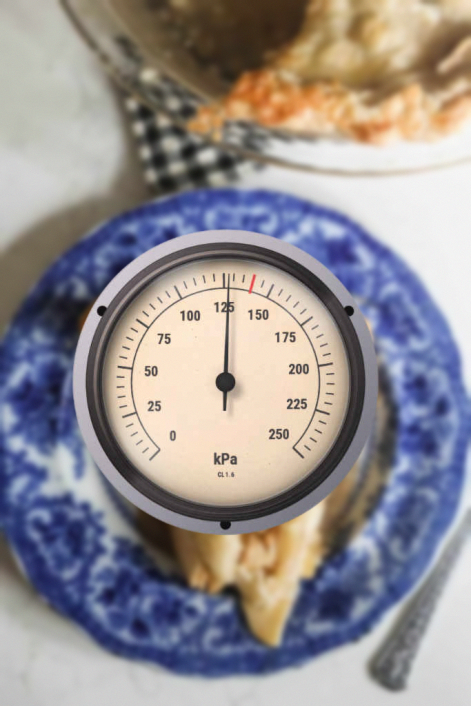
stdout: 127.5; kPa
